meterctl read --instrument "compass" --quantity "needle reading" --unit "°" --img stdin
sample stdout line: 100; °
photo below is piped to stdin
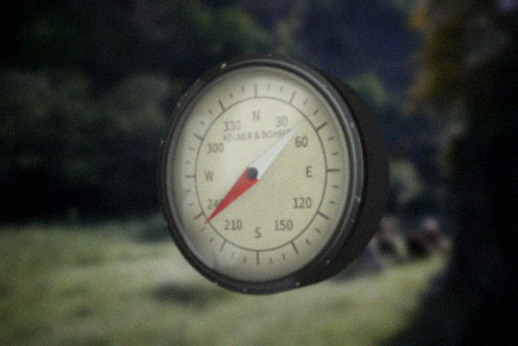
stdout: 230; °
